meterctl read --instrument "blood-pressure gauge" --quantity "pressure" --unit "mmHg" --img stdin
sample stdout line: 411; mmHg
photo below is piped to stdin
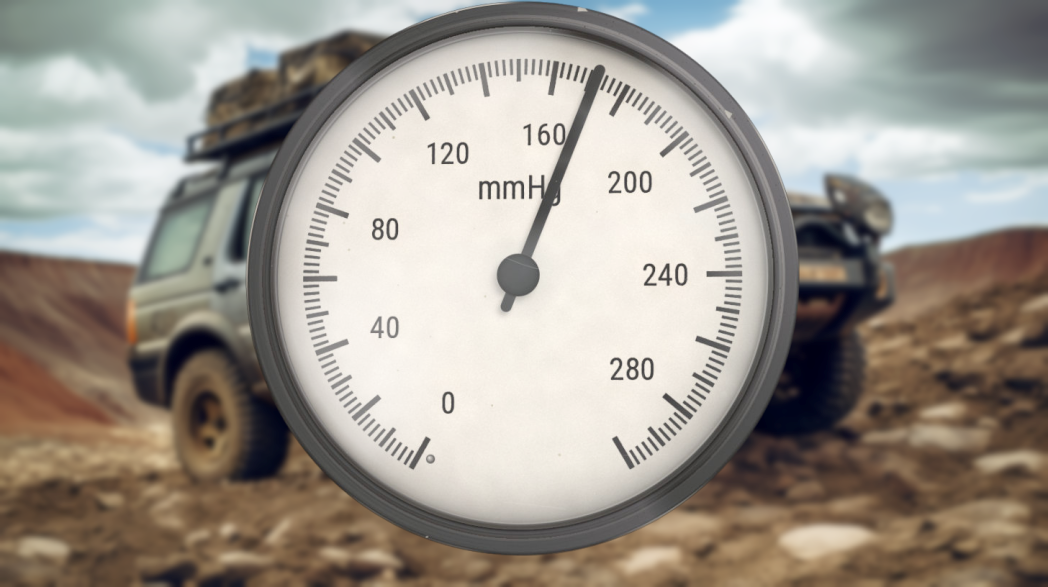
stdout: 172; mmHg
